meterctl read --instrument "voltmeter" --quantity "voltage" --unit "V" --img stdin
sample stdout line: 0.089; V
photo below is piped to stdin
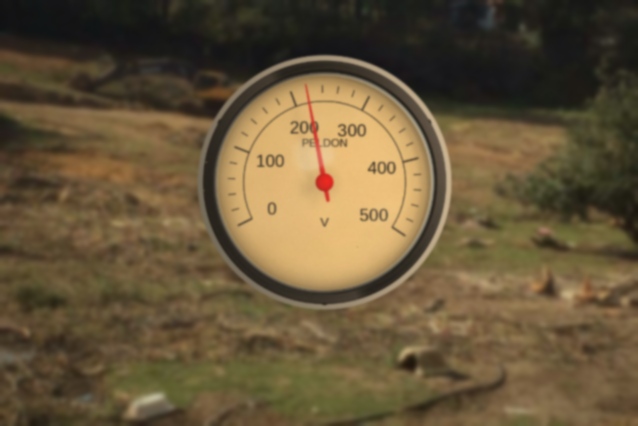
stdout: 220; V
